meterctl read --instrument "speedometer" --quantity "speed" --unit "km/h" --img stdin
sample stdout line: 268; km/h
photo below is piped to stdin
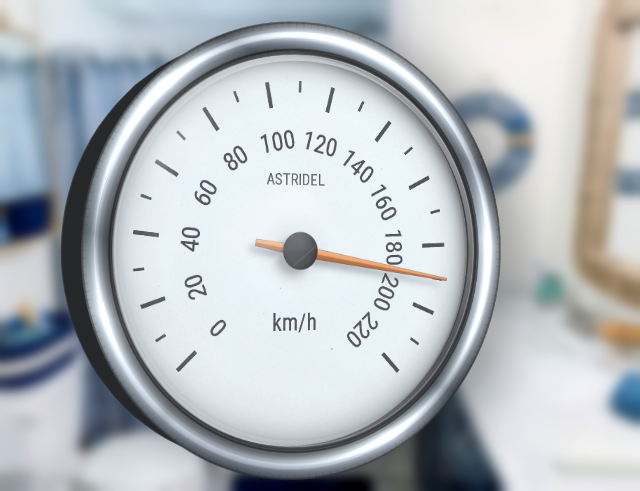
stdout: 190; km/h
